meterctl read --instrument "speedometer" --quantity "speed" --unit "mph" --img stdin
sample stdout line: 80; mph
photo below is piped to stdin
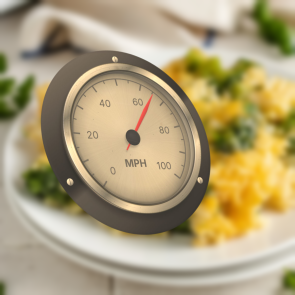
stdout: 65; mph
